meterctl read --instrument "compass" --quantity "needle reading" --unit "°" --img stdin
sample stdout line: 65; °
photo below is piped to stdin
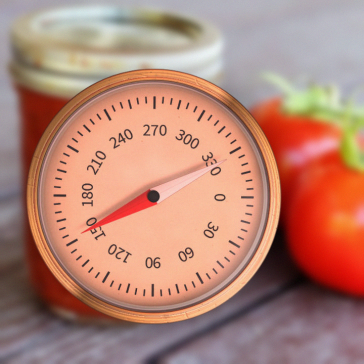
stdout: 152.5; °
